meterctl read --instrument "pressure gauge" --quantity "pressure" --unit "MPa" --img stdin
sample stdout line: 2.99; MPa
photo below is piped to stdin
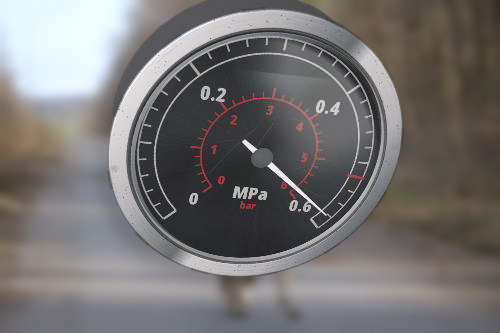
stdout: 0.58; MPa
